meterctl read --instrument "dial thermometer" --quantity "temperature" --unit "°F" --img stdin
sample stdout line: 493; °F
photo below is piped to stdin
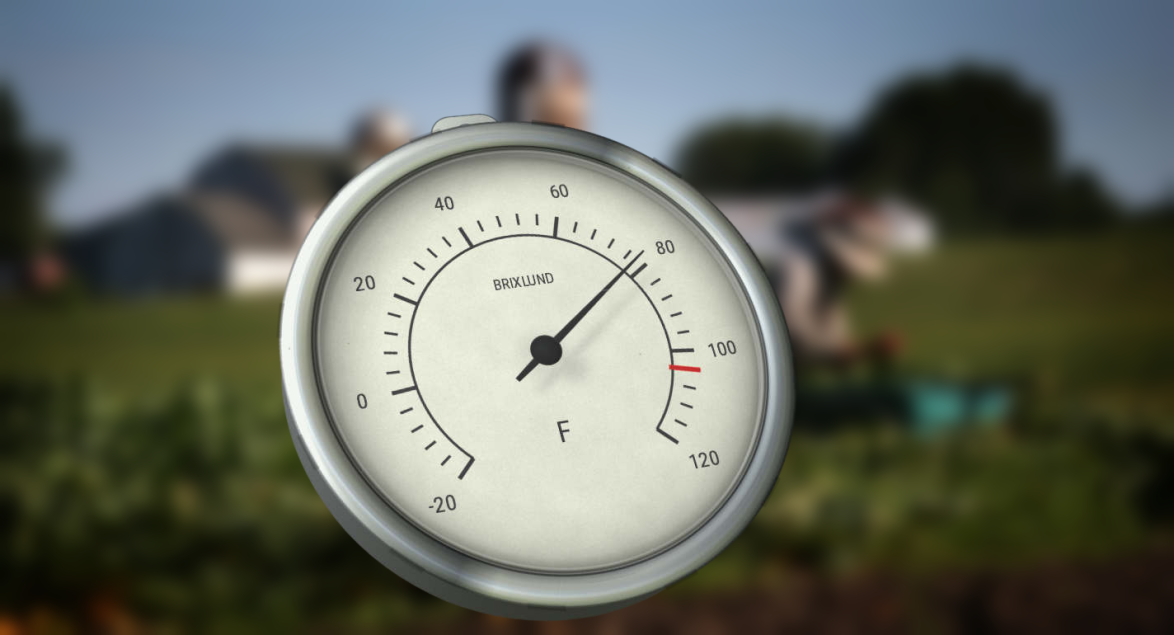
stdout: 78; °F
